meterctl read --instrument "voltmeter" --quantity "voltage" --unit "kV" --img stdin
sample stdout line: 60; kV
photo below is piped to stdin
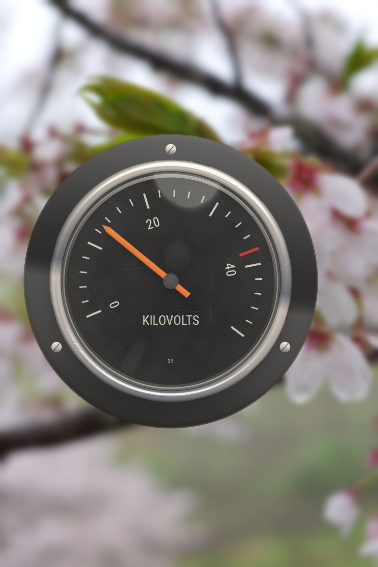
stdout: 13; kV
